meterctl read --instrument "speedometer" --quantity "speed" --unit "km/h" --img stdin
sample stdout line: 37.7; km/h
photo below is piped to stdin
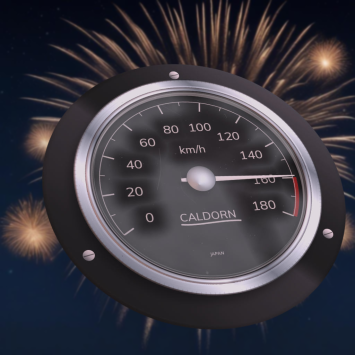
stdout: 160; km/h
